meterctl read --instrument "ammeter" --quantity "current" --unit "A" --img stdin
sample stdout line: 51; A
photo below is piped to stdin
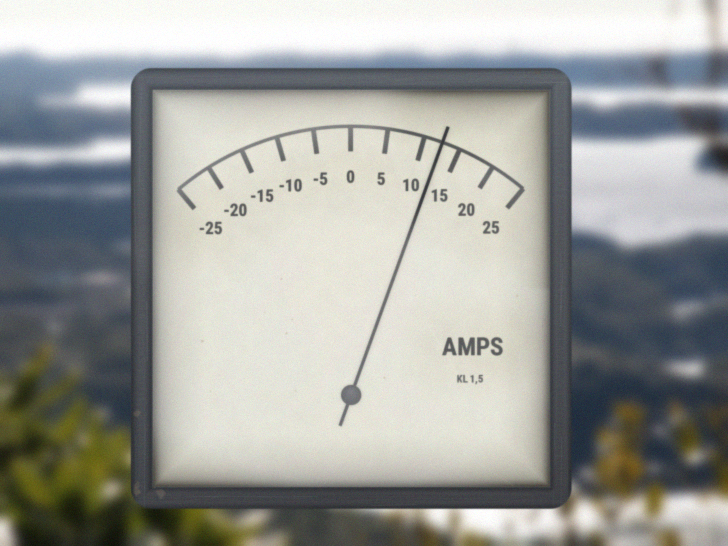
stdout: 12.5; A
